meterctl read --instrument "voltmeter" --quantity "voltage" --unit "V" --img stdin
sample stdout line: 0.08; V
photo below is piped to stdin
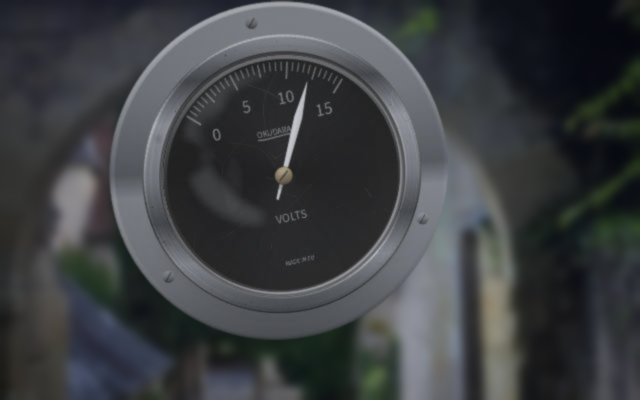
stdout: 12; V
